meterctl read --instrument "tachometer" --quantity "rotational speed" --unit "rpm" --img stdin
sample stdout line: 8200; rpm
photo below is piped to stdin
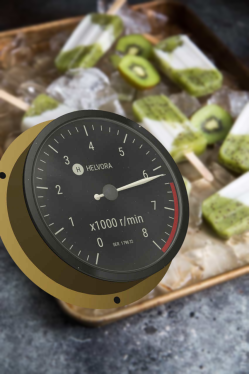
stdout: 6200; rpm
